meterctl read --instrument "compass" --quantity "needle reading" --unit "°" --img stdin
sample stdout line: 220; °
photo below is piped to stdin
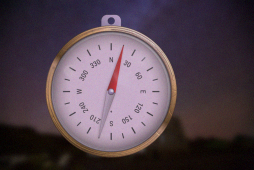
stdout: 15; °
